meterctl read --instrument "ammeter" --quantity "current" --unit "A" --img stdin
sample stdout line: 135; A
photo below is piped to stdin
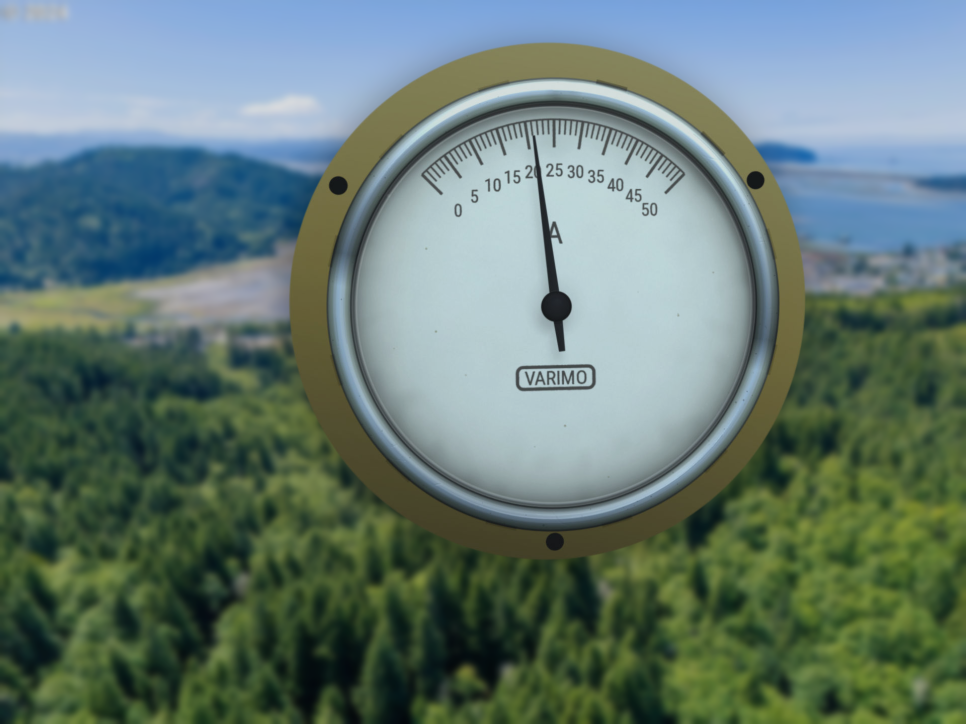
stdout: 21; A
